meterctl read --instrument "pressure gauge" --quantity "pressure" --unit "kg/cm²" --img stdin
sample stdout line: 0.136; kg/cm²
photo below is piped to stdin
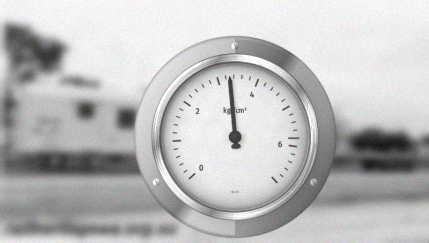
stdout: 3.3; kg/cm²
